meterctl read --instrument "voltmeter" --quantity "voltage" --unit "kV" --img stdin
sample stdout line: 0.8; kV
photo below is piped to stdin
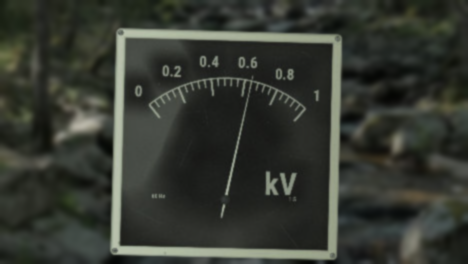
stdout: 0.64; kV
